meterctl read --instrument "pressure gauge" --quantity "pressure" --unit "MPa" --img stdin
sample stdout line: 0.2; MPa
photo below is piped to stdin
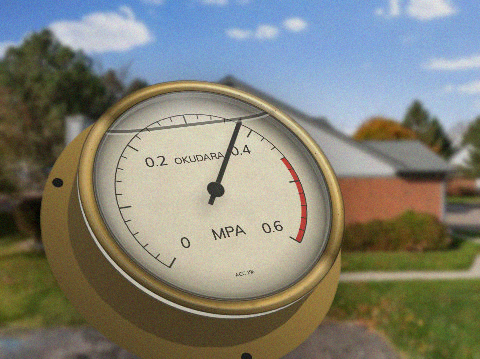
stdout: 0.38; MPa
